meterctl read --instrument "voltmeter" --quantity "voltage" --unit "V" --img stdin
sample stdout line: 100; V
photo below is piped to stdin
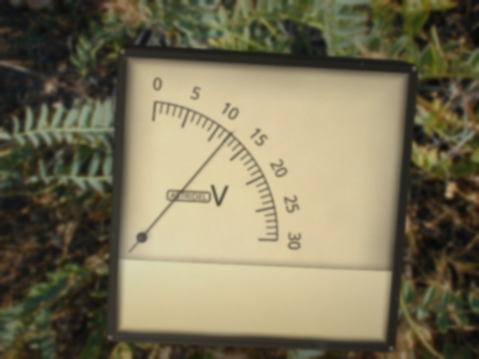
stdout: 12; V
